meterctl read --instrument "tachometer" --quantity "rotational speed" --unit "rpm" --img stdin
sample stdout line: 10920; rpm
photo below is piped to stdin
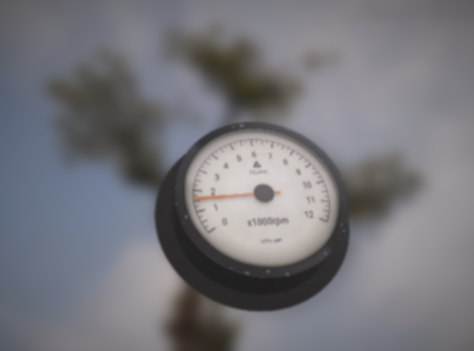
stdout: 1500; rpm
